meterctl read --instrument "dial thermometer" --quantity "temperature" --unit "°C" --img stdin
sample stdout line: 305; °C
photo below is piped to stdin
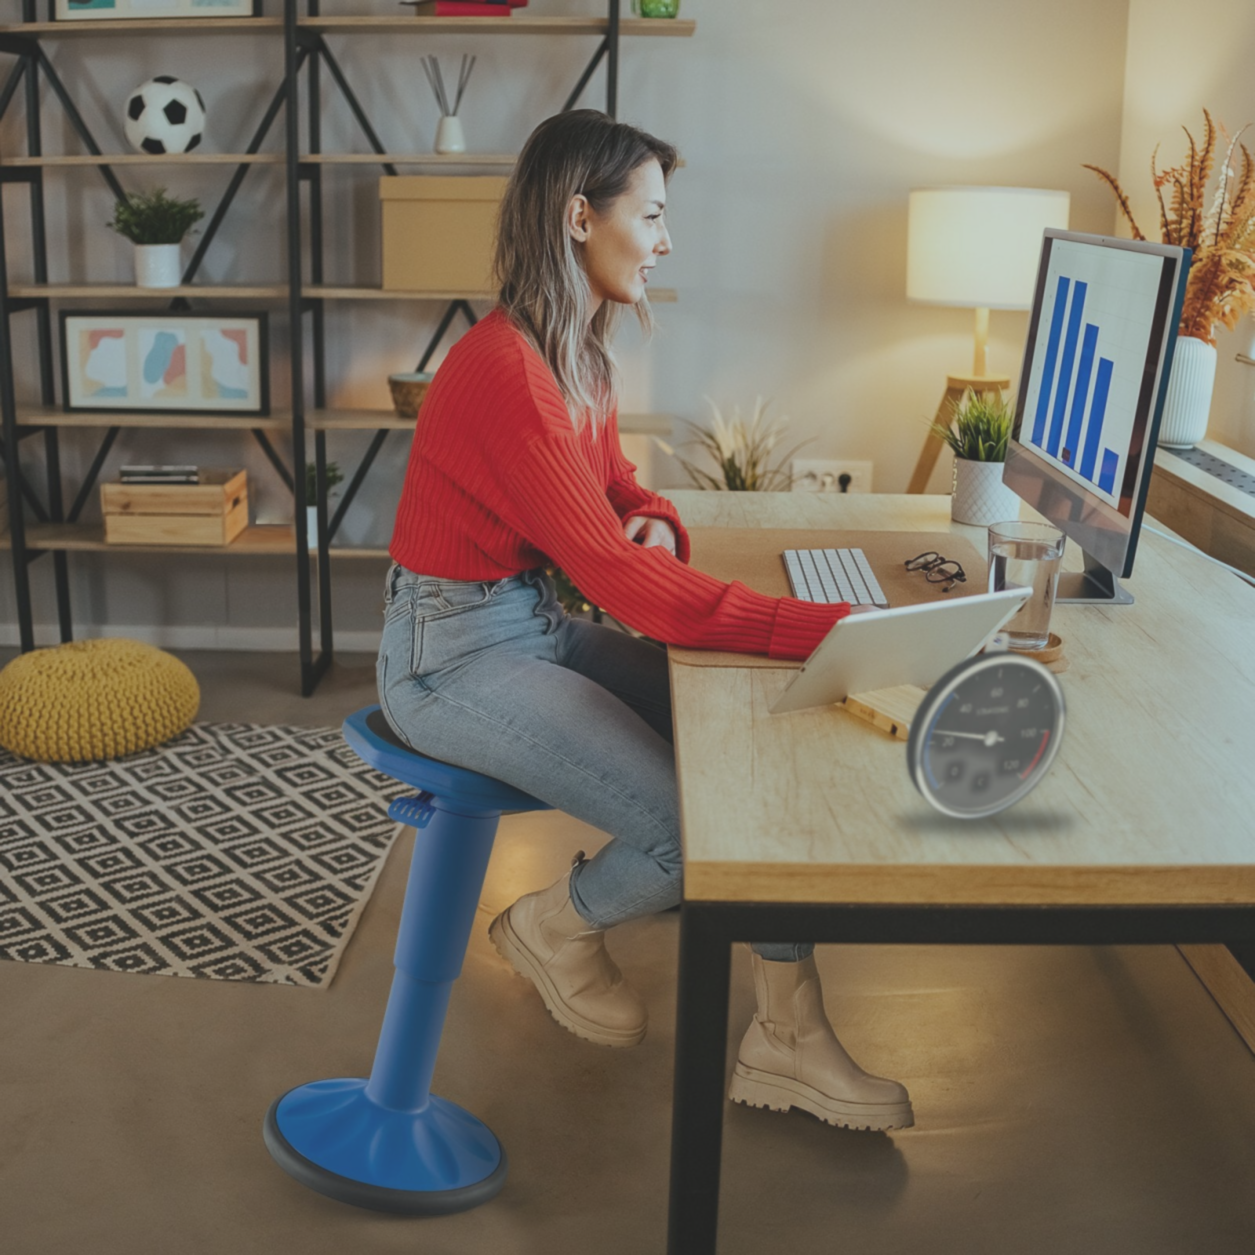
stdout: 25; °C
